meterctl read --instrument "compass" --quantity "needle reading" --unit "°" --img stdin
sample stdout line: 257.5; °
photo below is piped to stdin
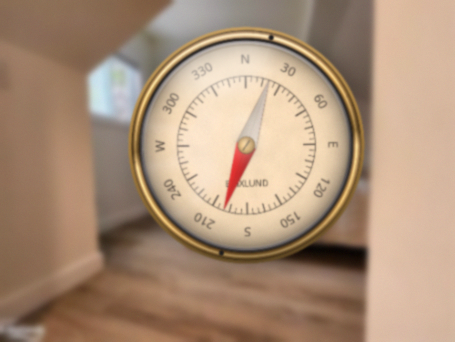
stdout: 200; °
